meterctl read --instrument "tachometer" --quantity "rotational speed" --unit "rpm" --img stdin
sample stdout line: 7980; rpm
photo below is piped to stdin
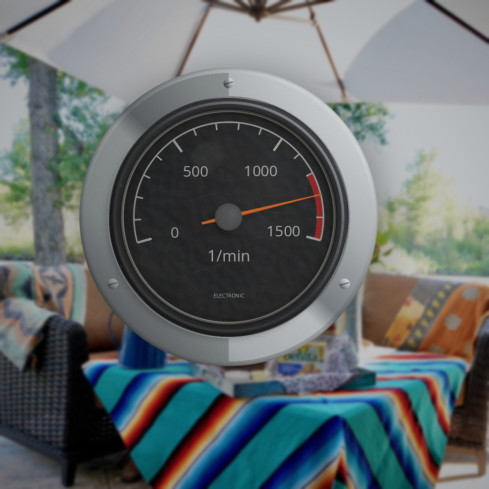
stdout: 1300; rpm
